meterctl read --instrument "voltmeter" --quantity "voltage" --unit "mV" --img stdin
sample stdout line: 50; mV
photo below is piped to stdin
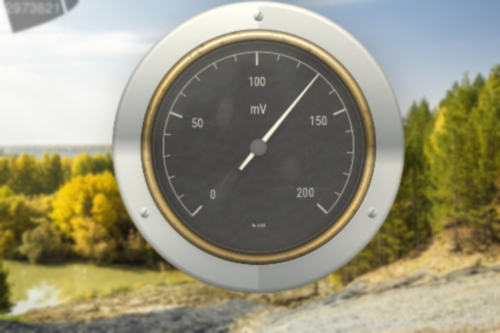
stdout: 130; mV
